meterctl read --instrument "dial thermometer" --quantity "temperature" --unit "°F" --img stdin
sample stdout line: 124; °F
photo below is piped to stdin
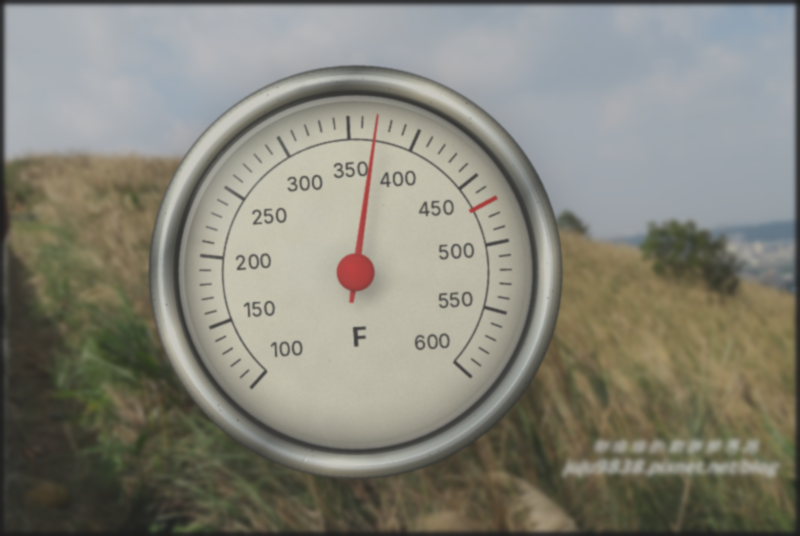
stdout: 370; °F
